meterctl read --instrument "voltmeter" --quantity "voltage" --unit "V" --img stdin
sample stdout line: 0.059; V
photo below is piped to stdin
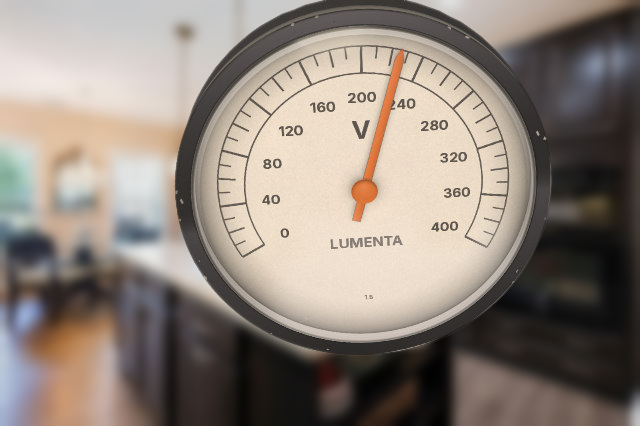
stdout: 225; V
